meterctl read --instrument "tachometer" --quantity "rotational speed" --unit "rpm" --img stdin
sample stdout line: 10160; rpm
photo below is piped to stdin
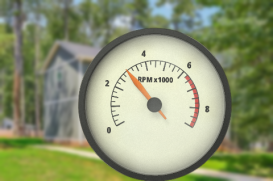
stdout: 3000; rpm
